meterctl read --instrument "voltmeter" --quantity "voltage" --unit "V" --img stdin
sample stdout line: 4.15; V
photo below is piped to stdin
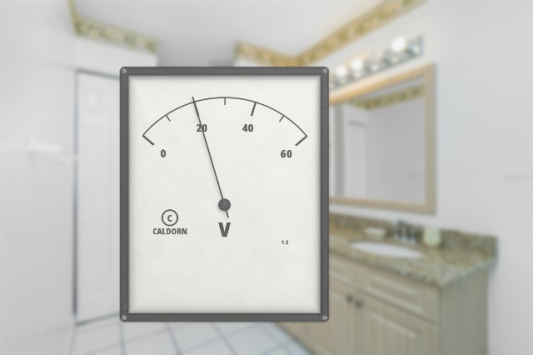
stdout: 20; V
